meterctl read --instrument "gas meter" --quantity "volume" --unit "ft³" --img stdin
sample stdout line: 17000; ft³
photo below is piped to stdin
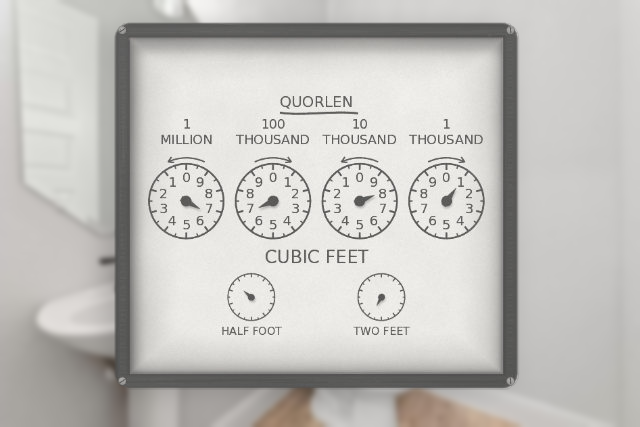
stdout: 668100; ft³
